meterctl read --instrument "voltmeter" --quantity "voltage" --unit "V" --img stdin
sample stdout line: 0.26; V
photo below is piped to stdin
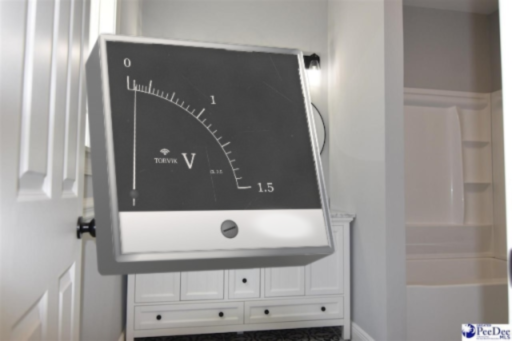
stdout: 0.25; V
